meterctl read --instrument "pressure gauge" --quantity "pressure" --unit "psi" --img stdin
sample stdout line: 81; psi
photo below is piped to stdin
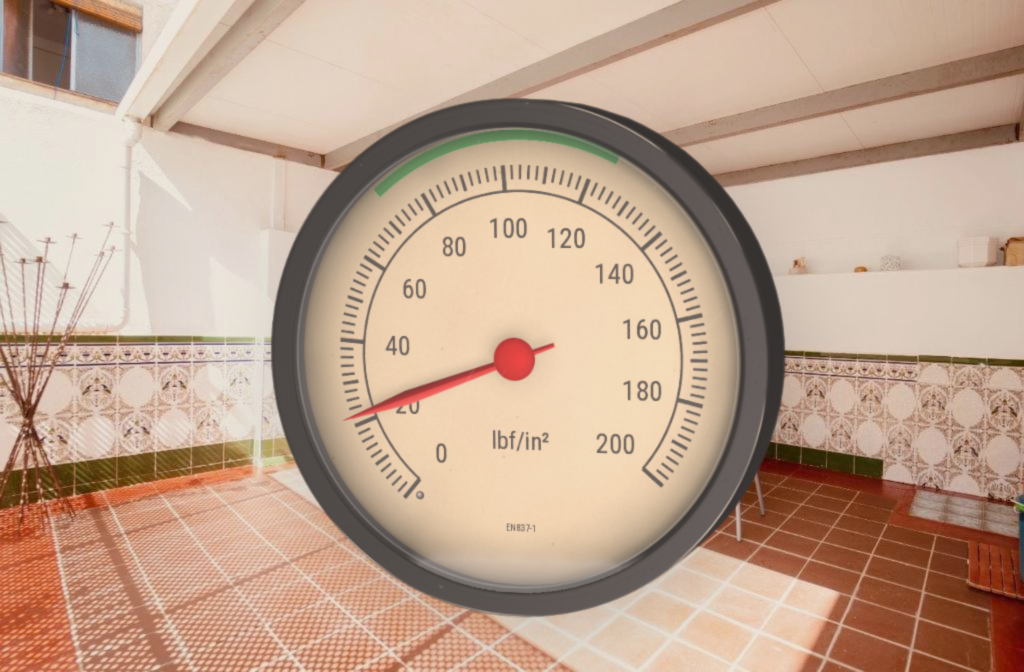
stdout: 22; psi
